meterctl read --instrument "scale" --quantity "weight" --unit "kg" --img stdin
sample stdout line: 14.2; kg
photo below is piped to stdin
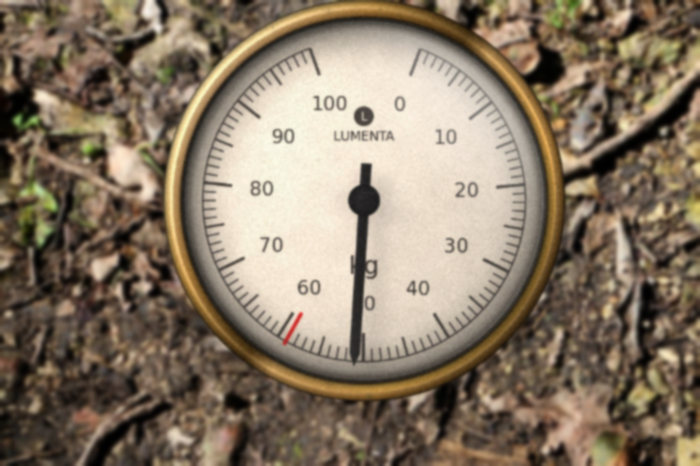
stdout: 51; kg
